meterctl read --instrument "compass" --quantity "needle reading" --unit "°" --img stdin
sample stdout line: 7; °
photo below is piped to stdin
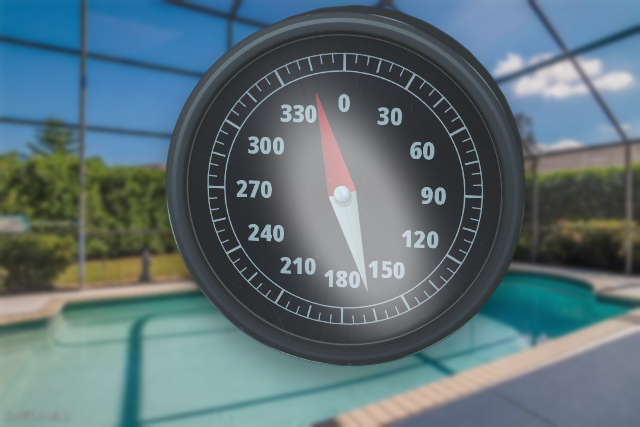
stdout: 345; °
